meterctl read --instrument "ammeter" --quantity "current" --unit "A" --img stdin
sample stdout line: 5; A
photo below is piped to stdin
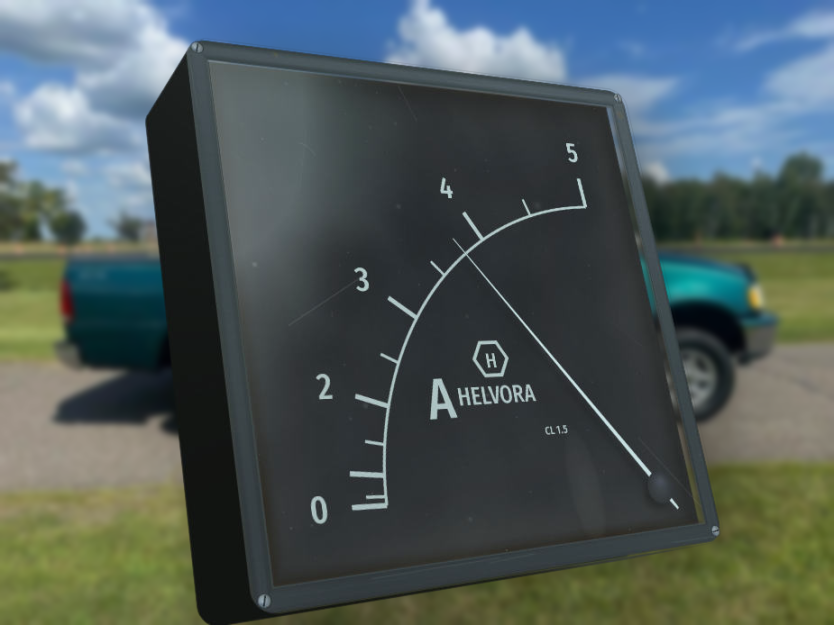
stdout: 3.75; A
